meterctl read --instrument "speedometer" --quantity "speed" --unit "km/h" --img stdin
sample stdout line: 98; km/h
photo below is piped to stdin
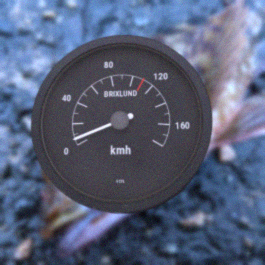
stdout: 5; km/h
